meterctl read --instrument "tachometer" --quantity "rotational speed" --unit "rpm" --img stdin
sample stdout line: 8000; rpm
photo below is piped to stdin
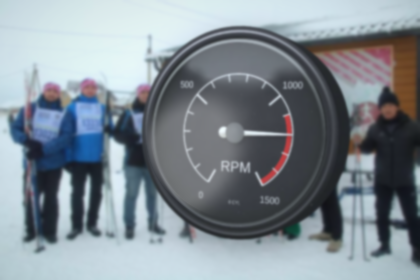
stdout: 1200; rpm
